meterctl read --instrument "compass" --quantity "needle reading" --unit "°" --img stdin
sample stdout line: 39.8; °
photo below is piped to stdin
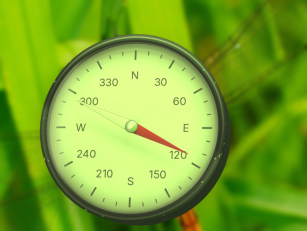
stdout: 115; °
